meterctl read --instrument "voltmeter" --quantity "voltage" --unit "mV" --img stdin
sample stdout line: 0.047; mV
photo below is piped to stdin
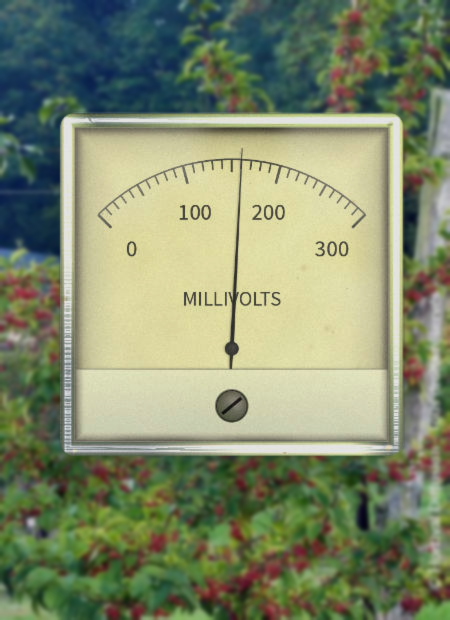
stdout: 160; mV
